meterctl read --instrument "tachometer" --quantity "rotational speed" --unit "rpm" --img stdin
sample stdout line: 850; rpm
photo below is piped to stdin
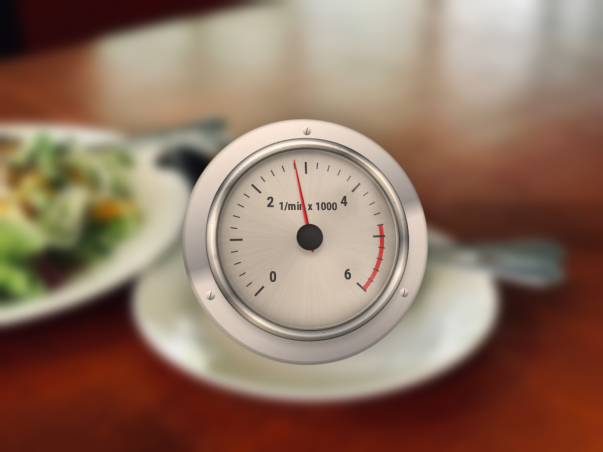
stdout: 2800; rpm
